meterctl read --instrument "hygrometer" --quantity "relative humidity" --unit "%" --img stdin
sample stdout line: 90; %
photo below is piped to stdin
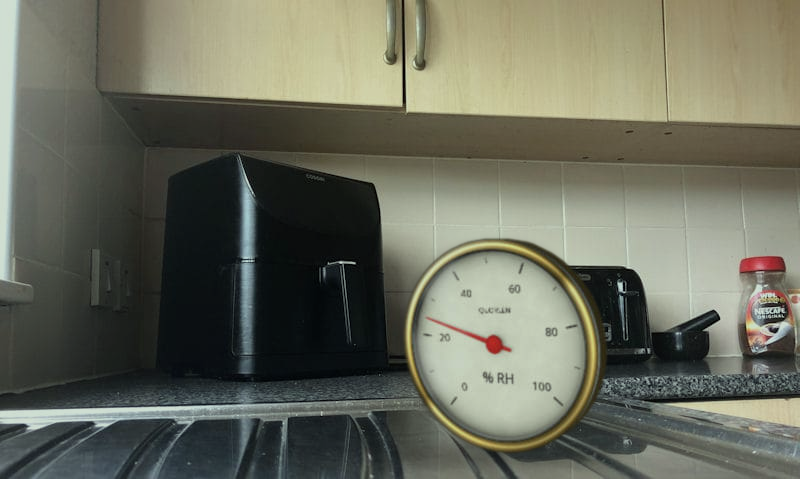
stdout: 25; %
